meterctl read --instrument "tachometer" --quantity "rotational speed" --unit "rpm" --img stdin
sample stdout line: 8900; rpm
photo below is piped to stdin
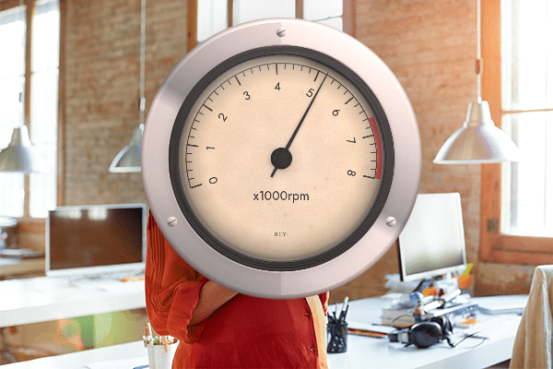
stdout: 5200; rpm
